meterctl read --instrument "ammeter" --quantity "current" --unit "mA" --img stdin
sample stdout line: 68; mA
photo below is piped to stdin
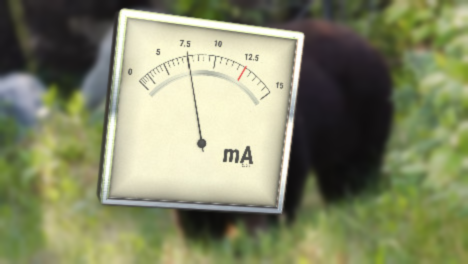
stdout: 7.5; mA
